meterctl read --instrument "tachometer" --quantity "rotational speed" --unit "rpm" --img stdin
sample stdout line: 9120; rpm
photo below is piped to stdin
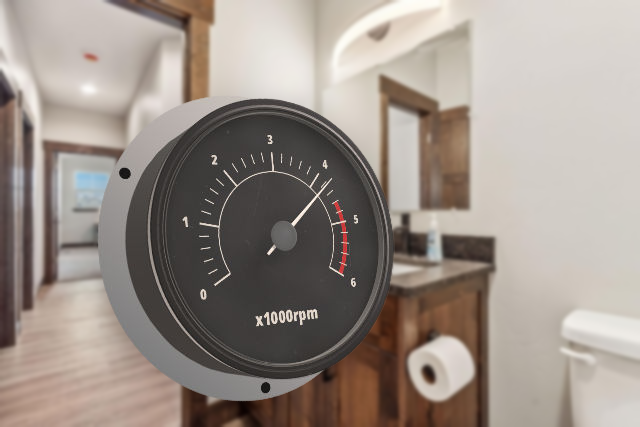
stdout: 4200; rpm
